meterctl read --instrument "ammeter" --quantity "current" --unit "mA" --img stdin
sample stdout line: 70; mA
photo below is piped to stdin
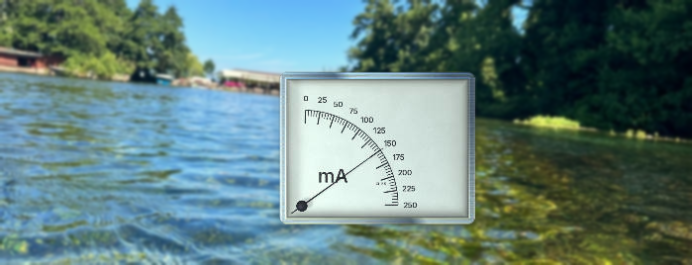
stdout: 150; mA
